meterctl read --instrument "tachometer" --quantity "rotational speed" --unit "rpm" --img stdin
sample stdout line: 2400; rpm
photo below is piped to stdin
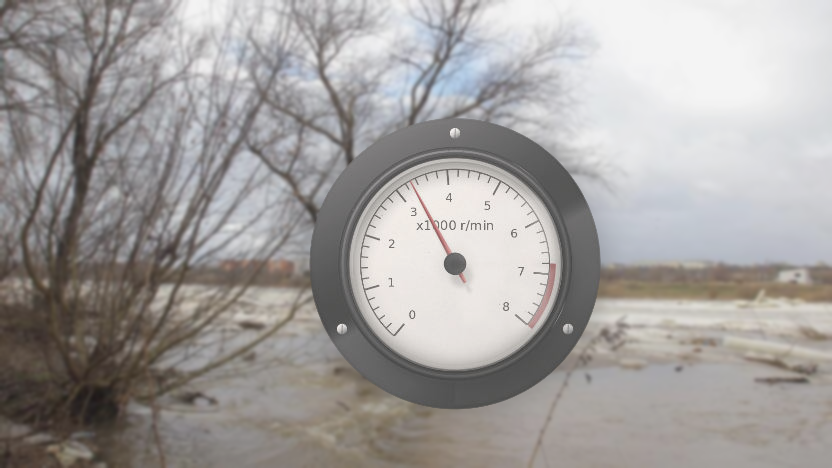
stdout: 3300; rpm
